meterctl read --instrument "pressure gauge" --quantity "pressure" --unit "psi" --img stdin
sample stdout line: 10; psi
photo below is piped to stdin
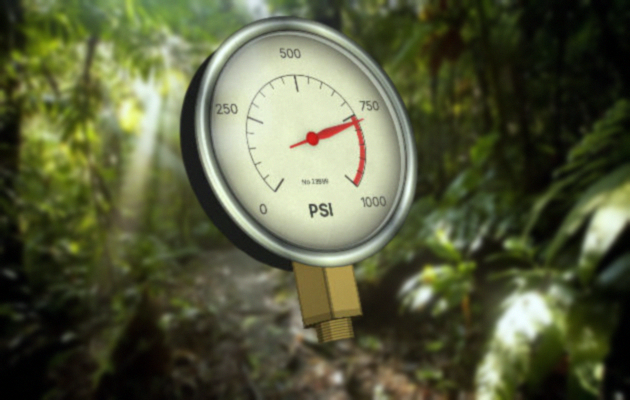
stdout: 775; psi
